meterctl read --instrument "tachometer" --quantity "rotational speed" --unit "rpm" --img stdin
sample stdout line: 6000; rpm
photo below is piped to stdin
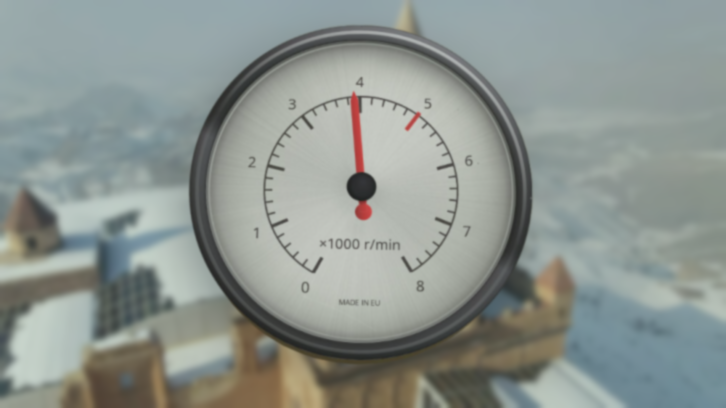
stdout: 3900; rpm
